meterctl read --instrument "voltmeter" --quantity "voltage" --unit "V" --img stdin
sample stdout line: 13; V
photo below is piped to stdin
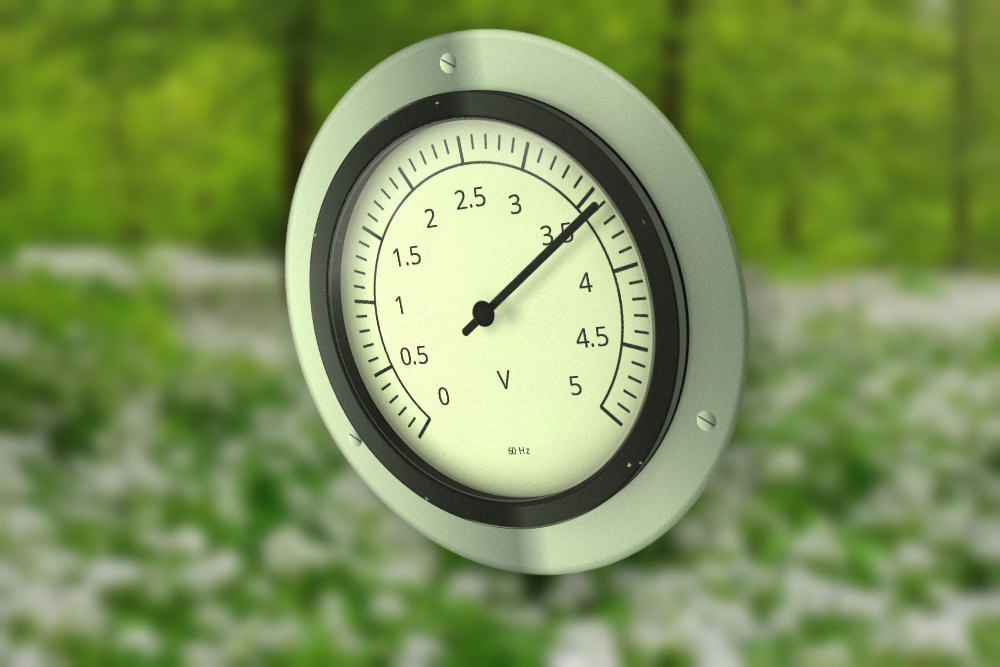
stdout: 3.6; V
